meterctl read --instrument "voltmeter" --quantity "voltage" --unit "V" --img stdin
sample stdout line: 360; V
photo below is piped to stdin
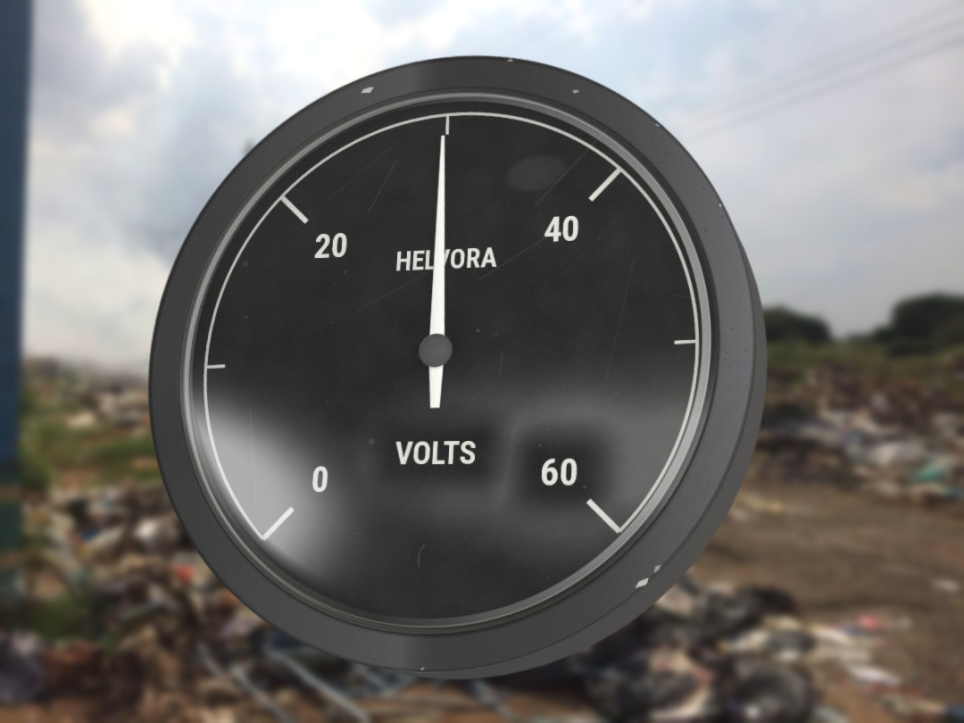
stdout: 30; V
